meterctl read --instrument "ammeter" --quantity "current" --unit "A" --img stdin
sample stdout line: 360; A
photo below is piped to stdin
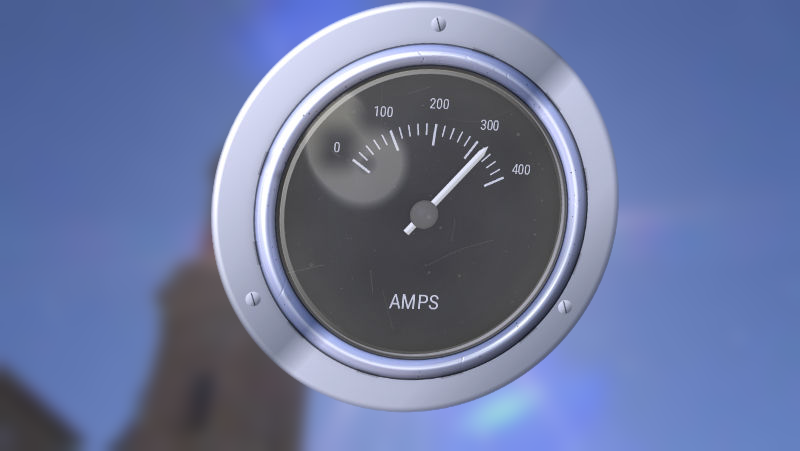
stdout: 320; A
